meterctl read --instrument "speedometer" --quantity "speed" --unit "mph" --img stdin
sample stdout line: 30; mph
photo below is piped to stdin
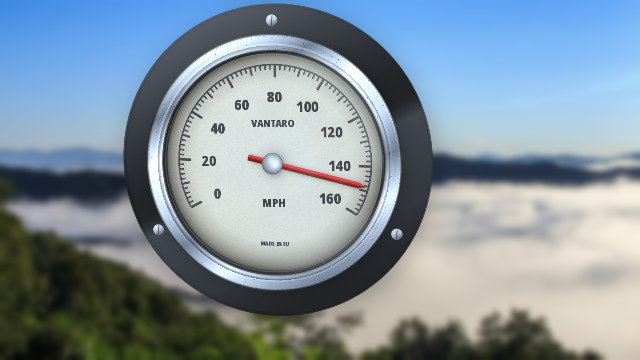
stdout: 148; mph
